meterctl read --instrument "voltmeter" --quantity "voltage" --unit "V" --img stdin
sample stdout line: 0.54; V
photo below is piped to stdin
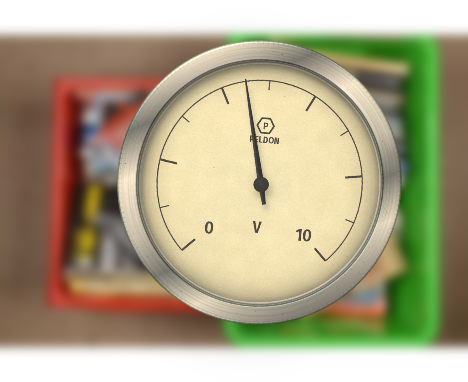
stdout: 4.5; V
